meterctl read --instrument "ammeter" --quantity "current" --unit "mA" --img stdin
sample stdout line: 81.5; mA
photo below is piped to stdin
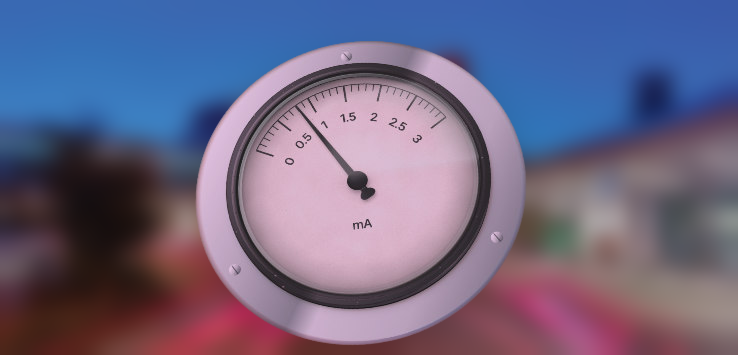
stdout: 0.8; mA
